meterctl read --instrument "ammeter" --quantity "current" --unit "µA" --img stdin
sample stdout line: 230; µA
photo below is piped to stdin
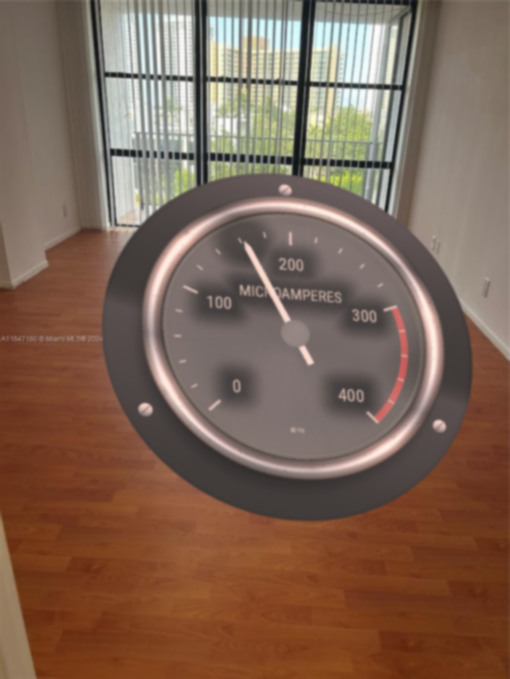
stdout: 160; µA
